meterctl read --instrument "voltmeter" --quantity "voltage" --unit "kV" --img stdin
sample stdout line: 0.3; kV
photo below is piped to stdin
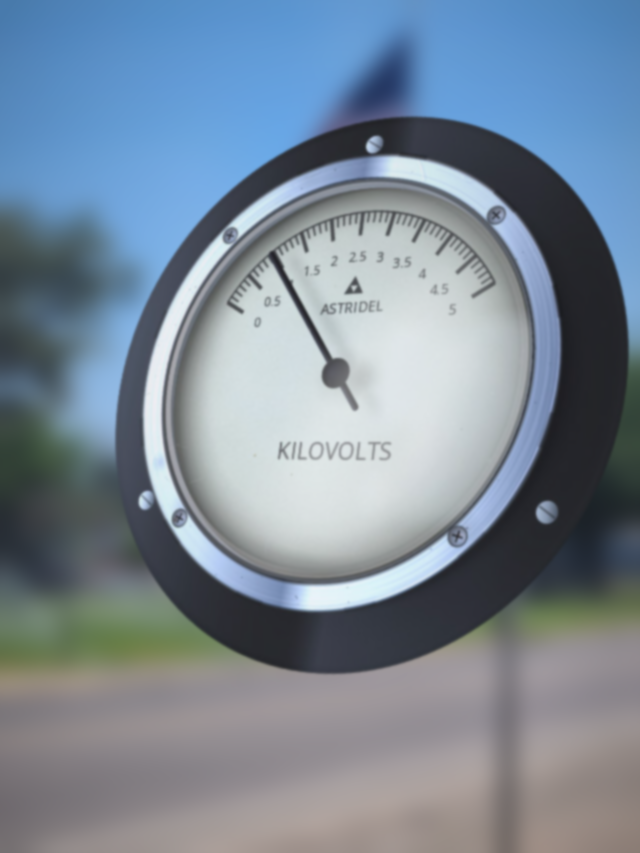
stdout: 1; kV
